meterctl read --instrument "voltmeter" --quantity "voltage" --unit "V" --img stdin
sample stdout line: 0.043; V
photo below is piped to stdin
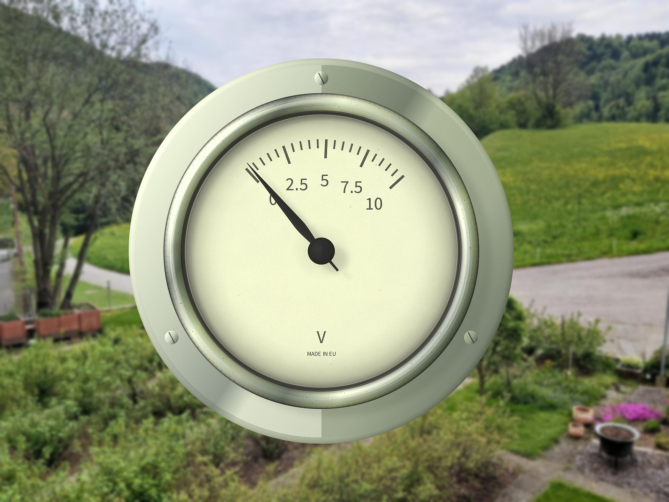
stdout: 0.25; V
